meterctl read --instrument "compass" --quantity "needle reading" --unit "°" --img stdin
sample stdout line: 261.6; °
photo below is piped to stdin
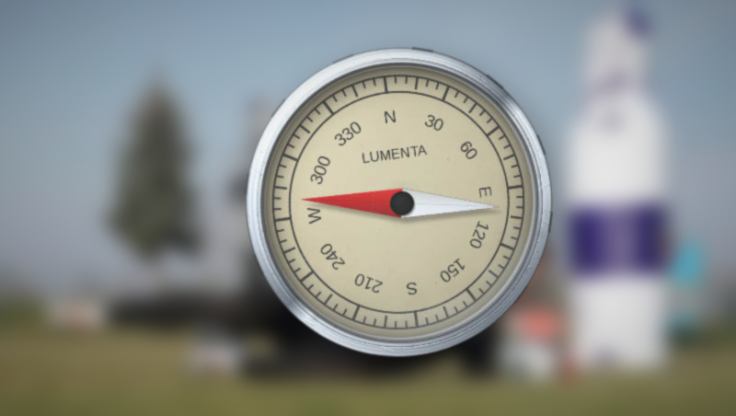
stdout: 280; °
